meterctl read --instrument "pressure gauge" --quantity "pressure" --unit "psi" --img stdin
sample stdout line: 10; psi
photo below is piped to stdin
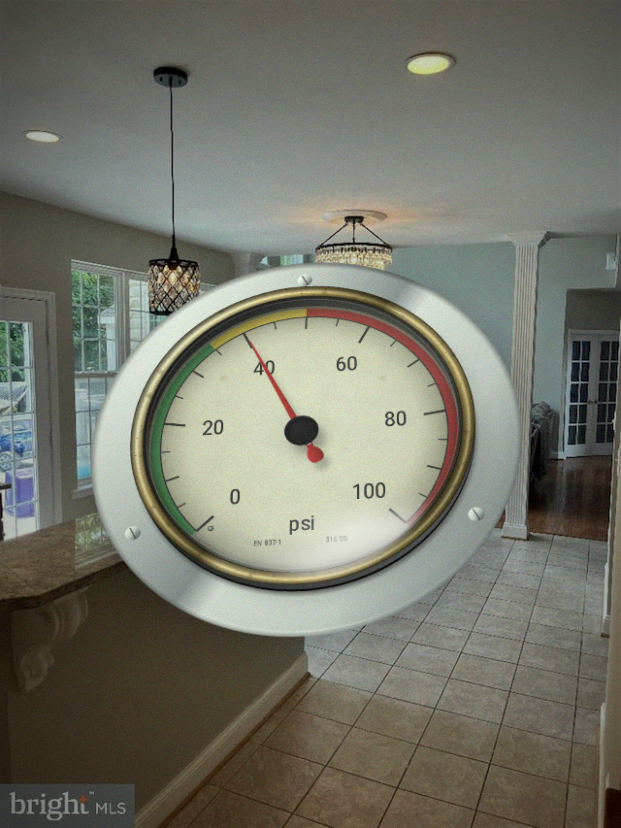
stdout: 40; psi
